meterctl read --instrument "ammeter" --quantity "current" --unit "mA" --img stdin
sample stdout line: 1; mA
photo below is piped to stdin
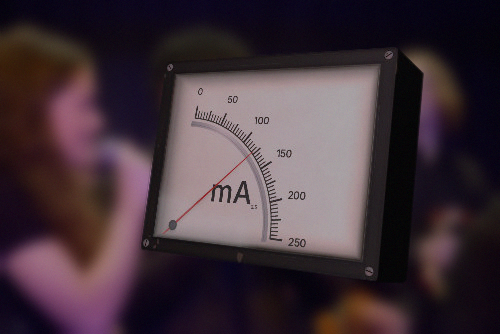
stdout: 125; mA
